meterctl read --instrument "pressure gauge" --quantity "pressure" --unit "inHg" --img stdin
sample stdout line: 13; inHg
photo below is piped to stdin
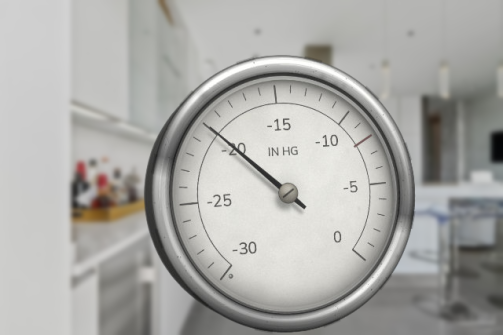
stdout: -20; inHg
